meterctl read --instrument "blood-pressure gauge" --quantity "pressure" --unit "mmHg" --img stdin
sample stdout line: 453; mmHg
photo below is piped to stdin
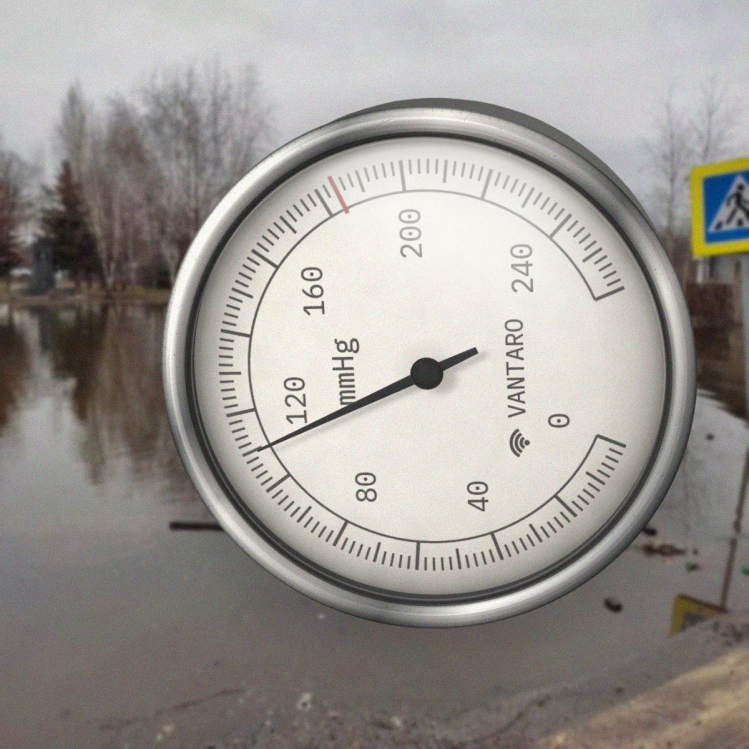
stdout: 110; mmHg
